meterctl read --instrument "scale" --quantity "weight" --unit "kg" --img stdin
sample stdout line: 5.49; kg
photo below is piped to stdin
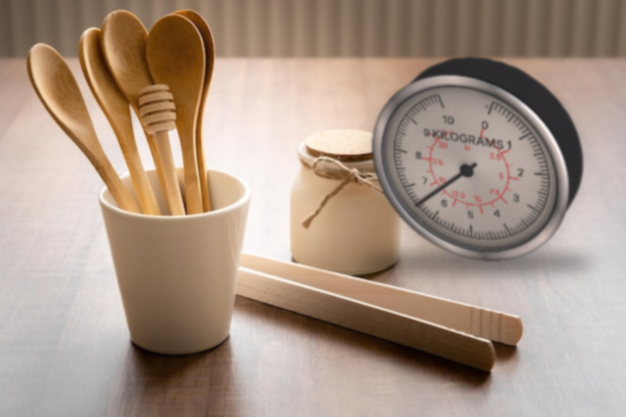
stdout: 6.5; kg
